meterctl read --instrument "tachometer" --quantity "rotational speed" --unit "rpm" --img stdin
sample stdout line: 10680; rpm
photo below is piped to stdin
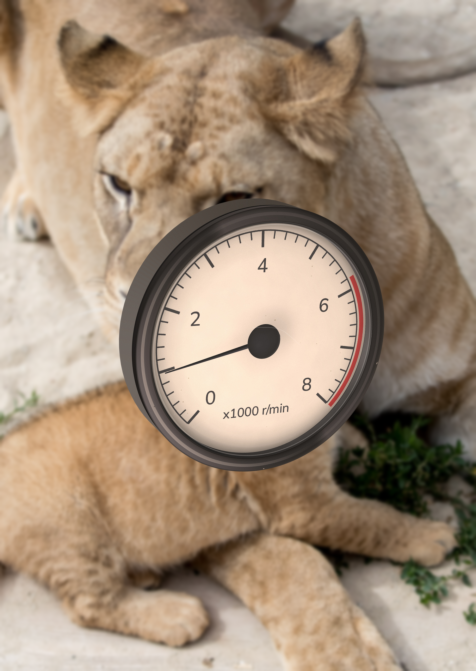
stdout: 1000; rpm
